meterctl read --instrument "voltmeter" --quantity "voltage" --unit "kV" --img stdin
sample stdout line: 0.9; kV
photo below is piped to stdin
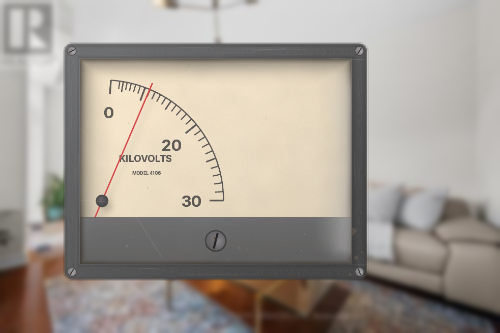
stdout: 11; kV
